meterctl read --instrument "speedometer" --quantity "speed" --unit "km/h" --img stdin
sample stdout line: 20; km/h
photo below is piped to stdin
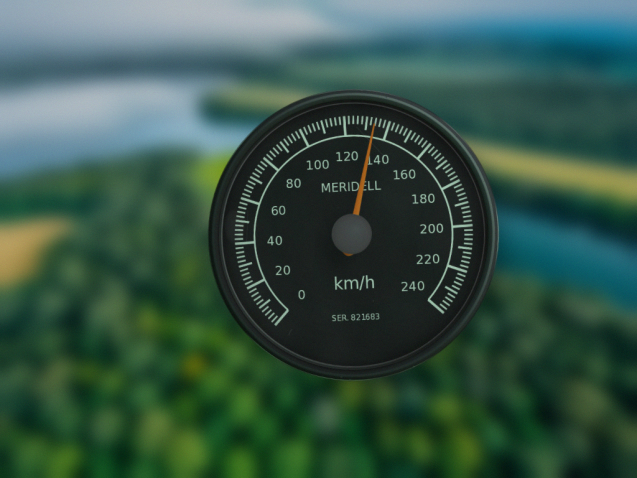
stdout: 134; km/h
